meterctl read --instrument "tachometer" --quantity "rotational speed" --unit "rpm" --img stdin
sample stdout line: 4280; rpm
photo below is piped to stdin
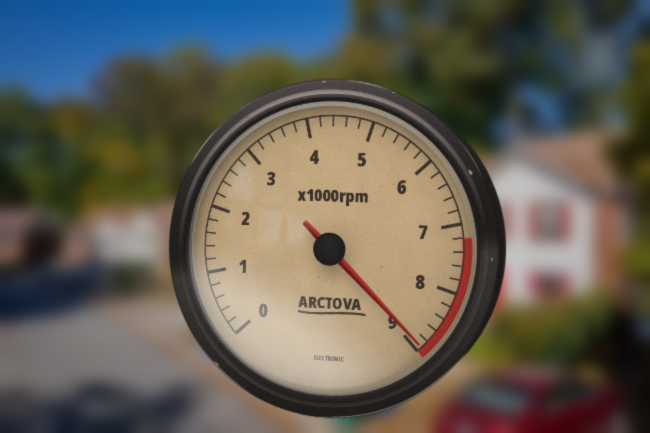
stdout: 8900; rpm
